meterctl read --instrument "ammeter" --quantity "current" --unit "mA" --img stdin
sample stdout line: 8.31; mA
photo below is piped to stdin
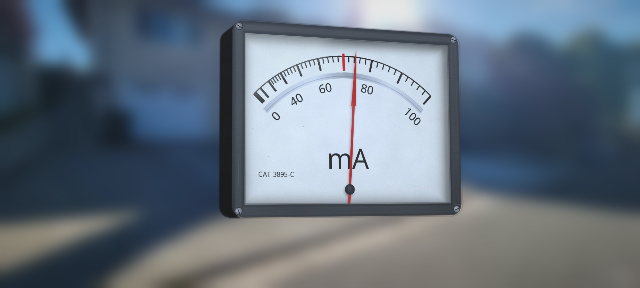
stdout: 74; mA
